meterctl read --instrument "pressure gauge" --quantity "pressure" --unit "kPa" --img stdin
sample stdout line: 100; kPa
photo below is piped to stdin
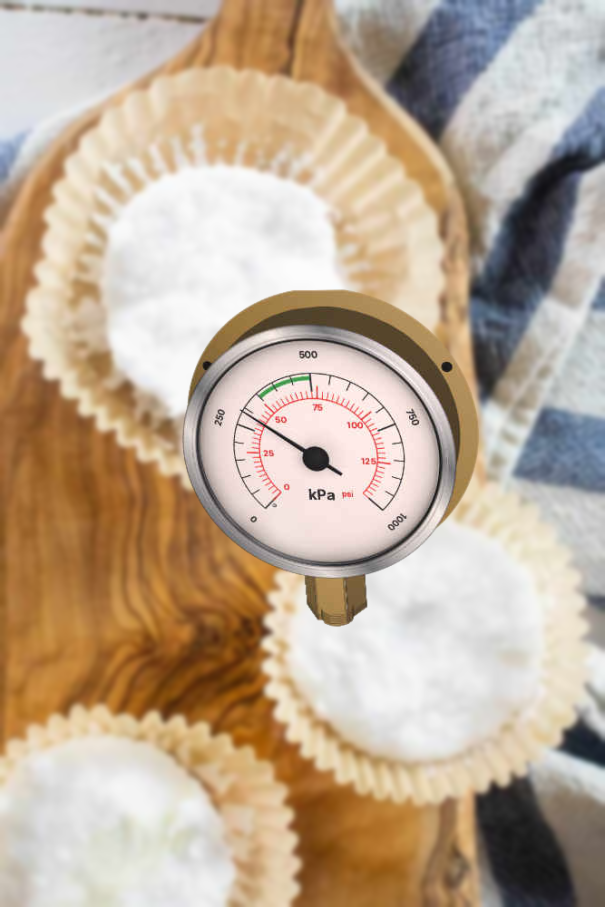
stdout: 300; kPa
